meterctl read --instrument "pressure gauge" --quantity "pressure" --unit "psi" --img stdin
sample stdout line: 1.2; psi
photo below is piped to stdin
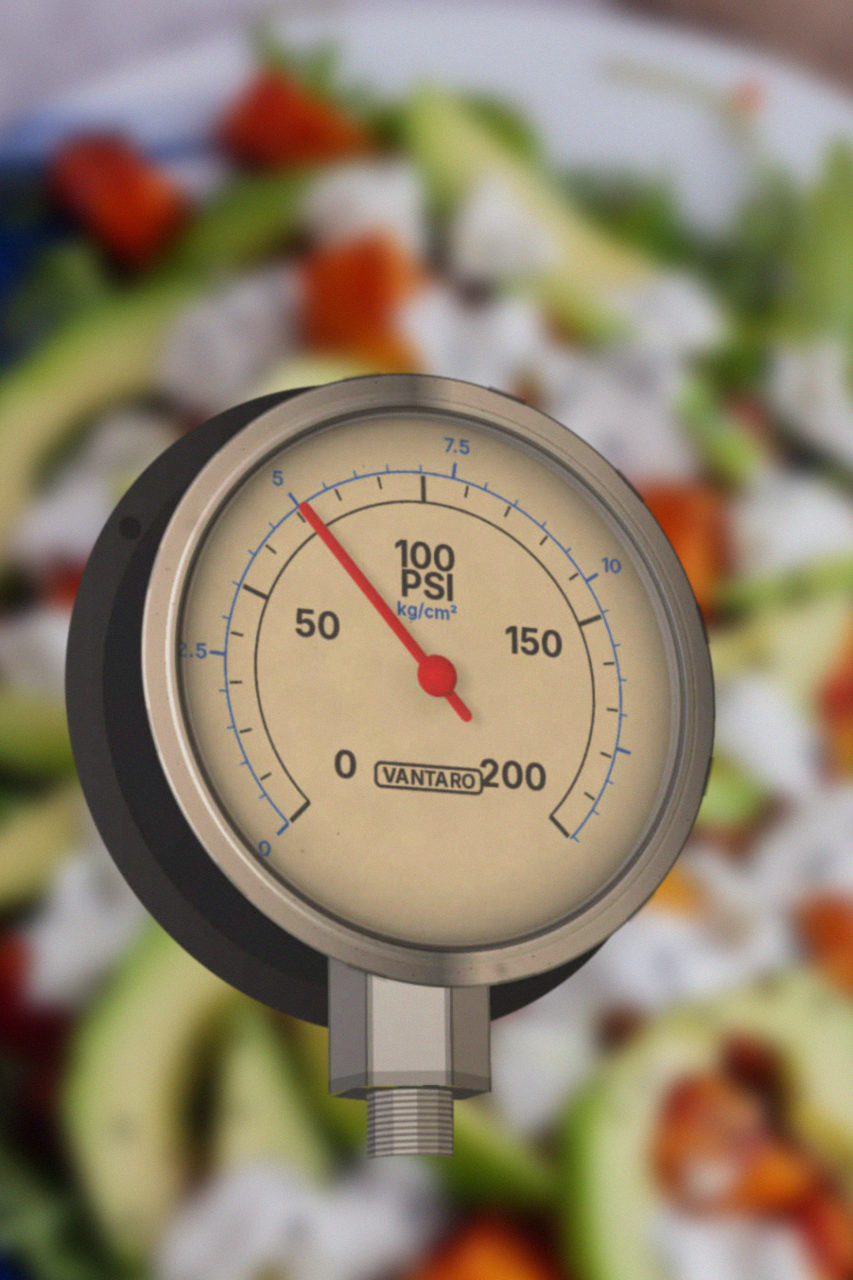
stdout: 70; psi
